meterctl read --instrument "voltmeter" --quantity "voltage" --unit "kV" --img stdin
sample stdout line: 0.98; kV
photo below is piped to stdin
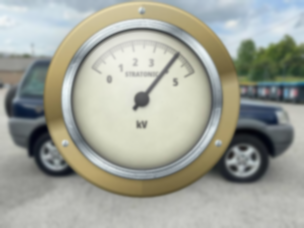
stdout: 4; kV
